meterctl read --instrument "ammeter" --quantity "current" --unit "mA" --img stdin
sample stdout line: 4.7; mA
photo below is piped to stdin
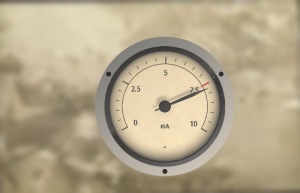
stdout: 7.75; mA
